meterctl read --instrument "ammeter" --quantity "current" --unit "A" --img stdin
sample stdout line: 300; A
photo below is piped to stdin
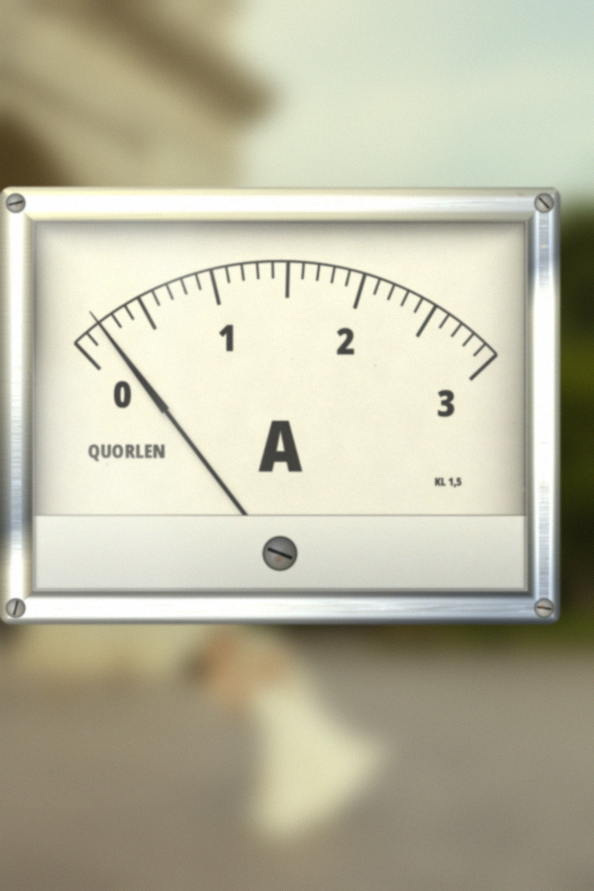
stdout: 0.2; A
